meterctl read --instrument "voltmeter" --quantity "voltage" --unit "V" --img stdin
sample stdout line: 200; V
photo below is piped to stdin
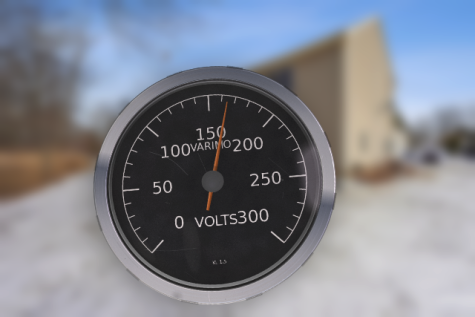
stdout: 165; V
